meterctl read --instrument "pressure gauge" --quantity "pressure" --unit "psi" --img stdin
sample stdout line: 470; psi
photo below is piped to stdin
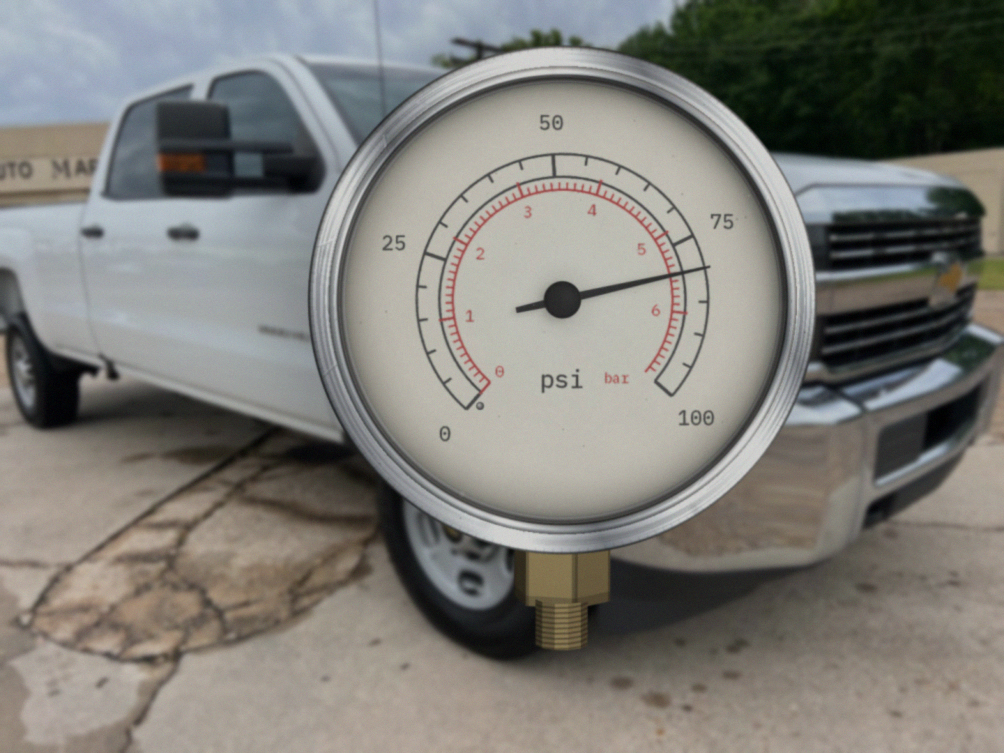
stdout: 80; psi
